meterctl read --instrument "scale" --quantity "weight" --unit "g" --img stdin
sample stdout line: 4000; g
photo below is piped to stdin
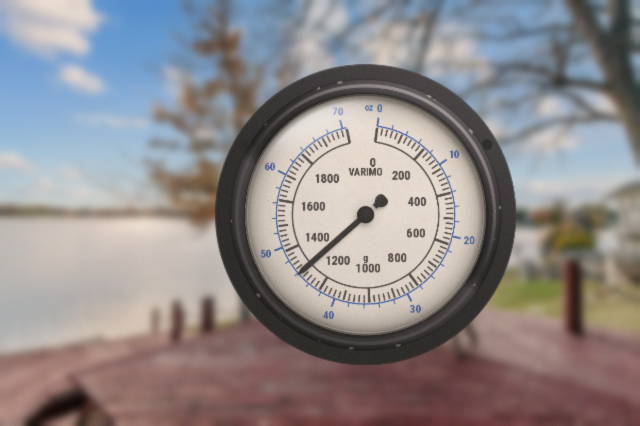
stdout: 1300; g
